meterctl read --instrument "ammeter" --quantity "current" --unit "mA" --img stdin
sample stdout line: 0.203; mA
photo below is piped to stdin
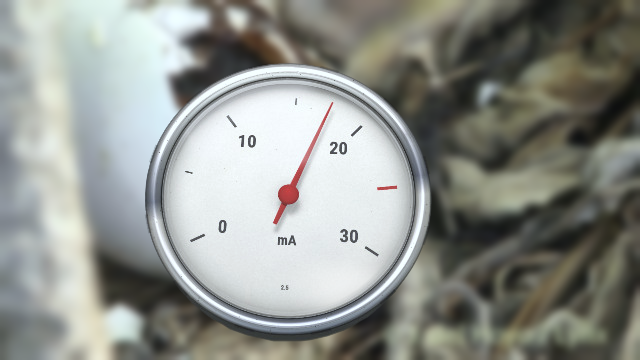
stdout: 17.5; mA
